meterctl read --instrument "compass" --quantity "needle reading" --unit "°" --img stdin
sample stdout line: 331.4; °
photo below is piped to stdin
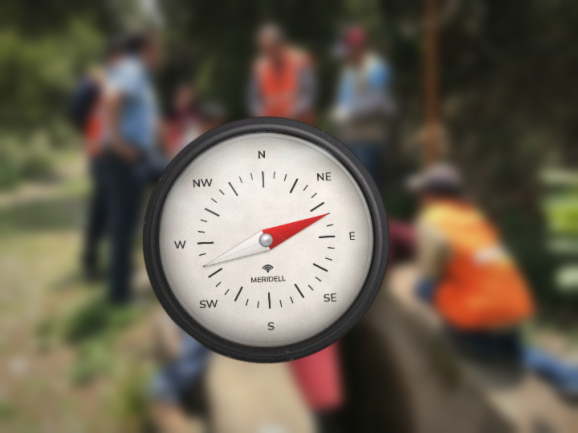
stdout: 70; °
